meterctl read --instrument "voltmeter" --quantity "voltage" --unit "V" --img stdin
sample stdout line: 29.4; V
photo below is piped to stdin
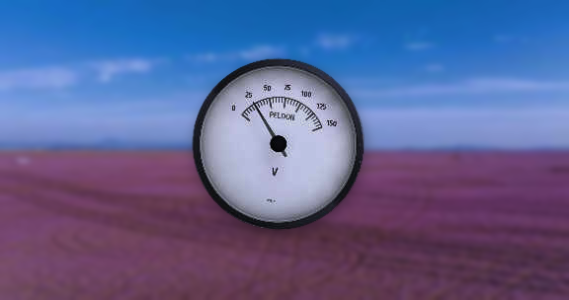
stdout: 25; V
